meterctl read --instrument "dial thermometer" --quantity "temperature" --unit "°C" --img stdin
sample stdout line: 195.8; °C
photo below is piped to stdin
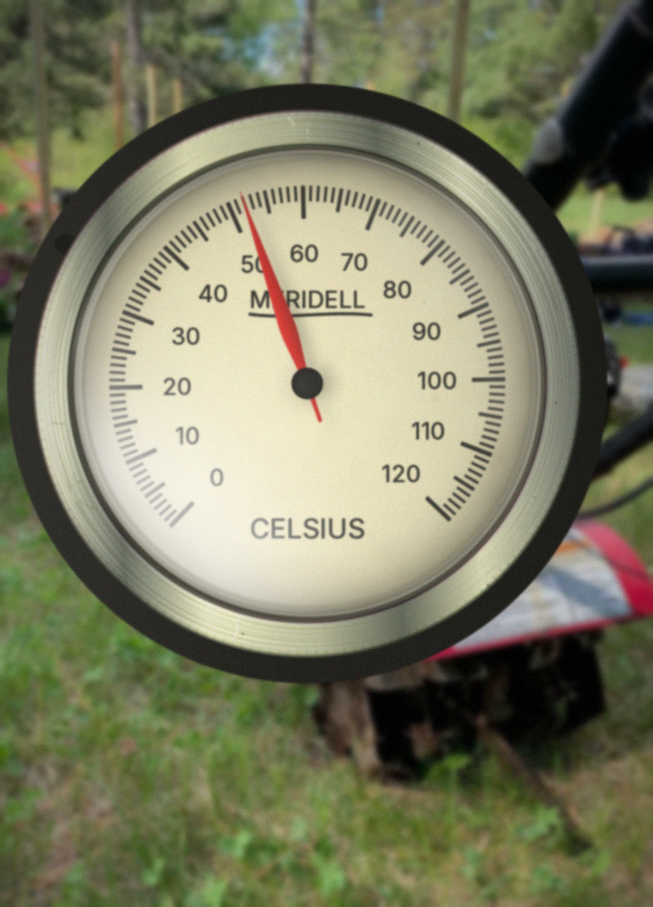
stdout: 52; °C
